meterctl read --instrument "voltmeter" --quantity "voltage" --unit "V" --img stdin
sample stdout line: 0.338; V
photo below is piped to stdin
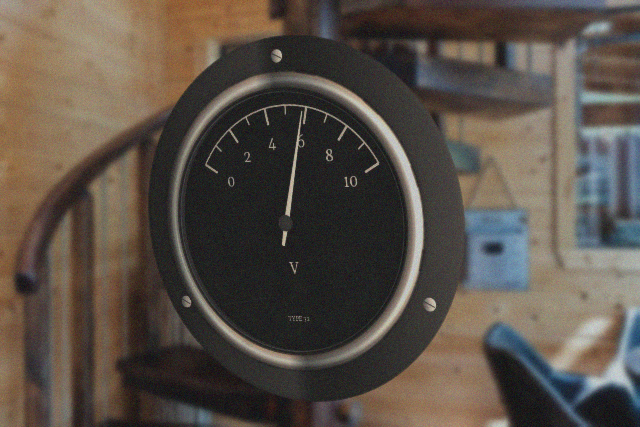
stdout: 6; V
